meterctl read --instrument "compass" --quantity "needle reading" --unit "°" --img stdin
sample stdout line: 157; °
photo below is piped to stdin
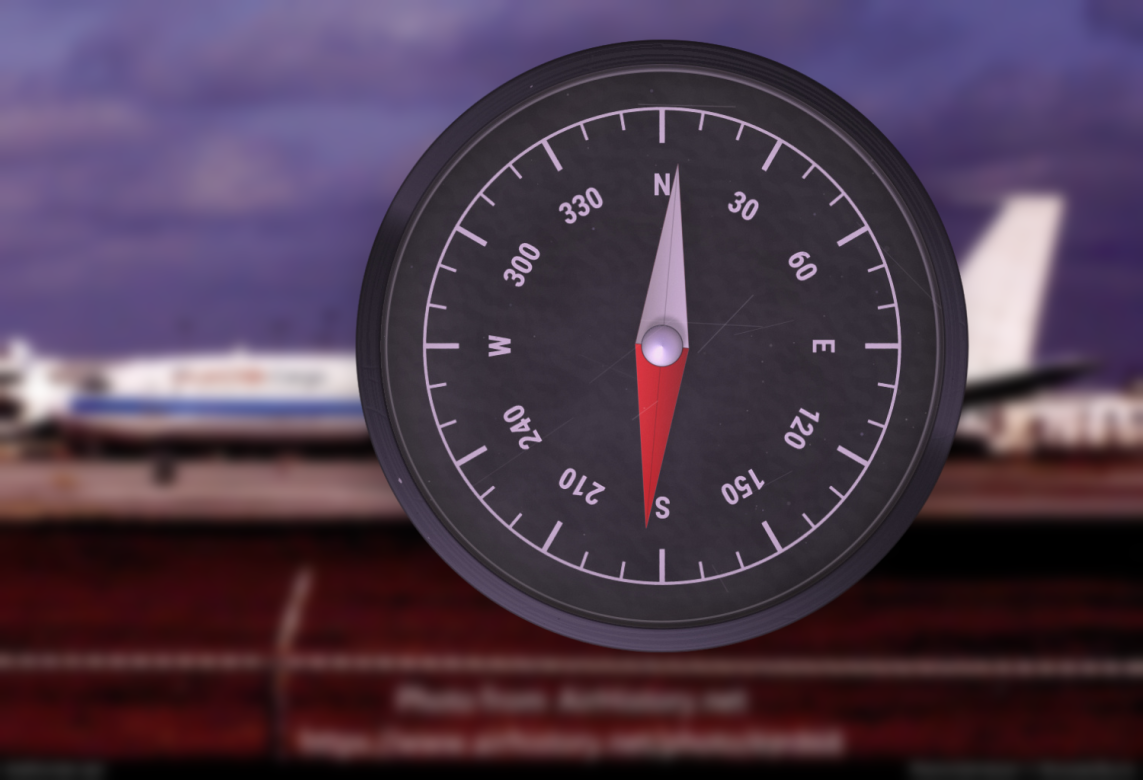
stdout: 185; °
